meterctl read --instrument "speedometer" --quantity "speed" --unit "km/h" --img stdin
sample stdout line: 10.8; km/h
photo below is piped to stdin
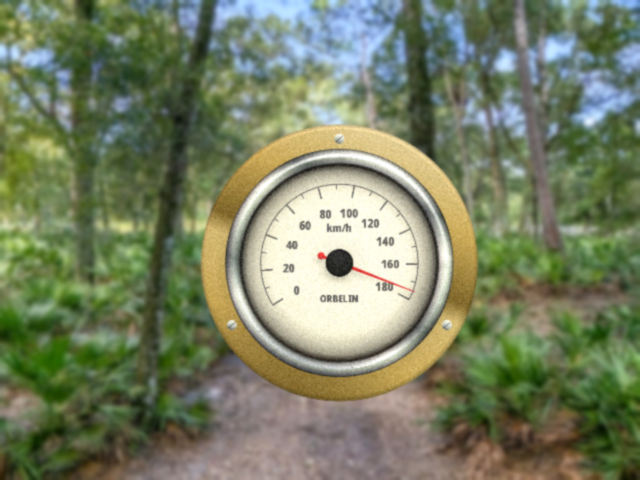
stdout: 175; km/h
